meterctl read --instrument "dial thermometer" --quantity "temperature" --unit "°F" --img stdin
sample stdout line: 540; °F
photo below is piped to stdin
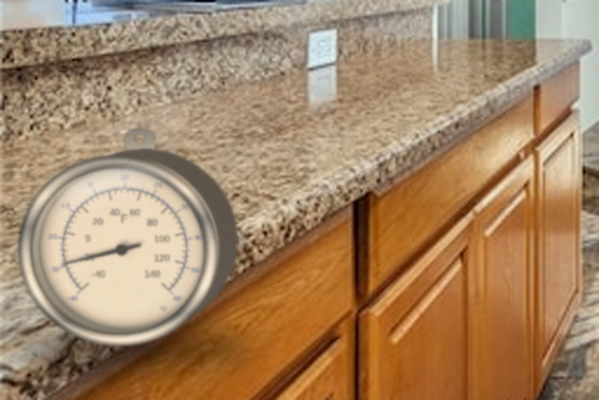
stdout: -20; °F
